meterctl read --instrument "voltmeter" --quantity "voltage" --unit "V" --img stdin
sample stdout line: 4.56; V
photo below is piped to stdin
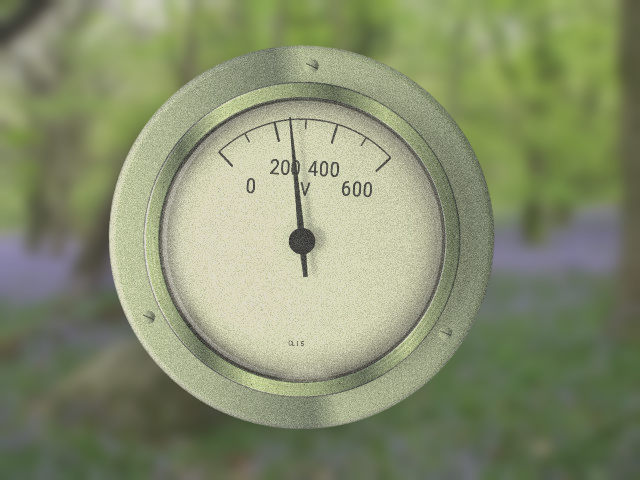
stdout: 250; V
